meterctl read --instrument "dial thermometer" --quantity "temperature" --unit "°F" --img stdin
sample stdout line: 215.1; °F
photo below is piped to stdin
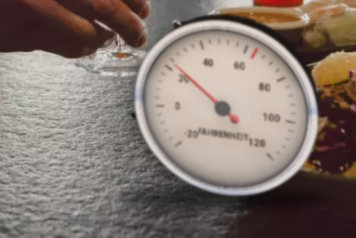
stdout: 24; °F
